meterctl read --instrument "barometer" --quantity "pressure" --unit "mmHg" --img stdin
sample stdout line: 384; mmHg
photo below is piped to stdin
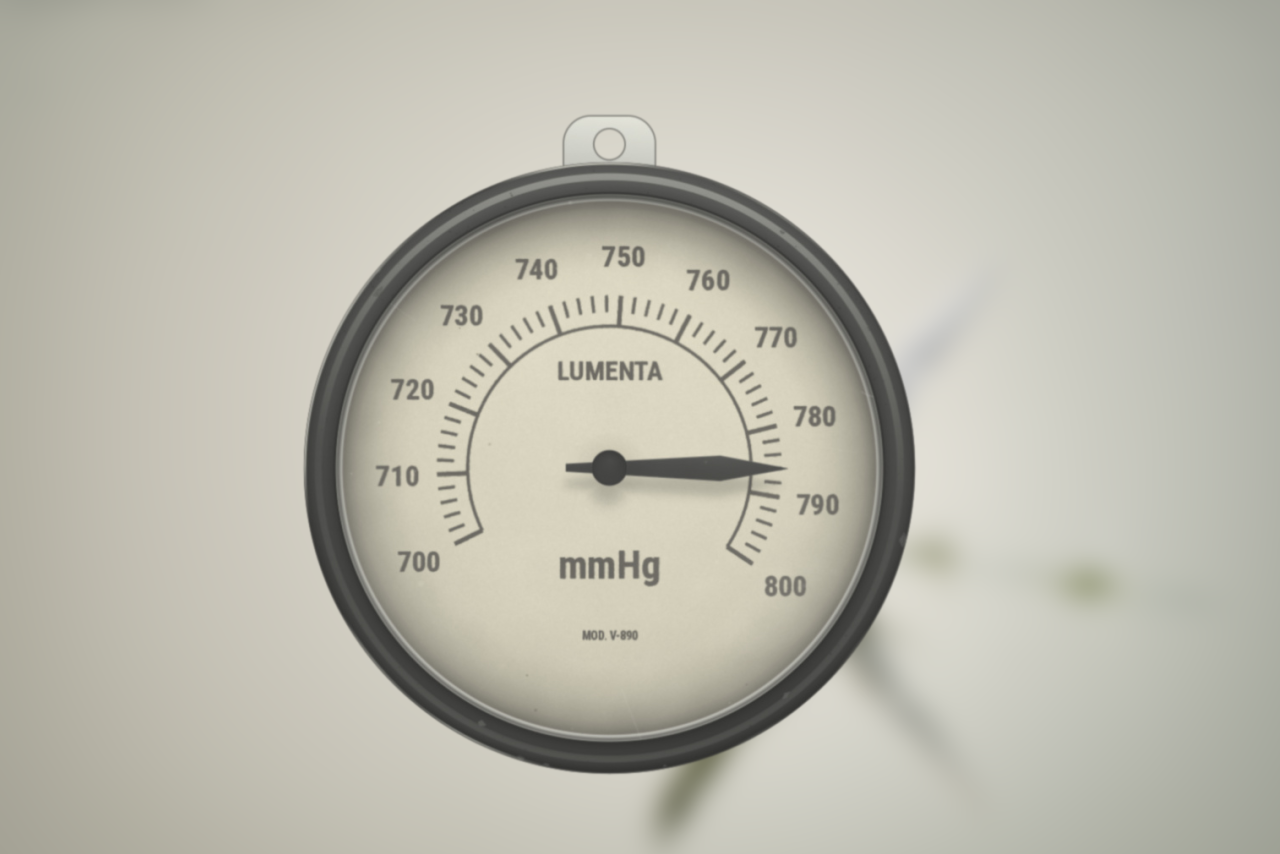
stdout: 786; mmHg
